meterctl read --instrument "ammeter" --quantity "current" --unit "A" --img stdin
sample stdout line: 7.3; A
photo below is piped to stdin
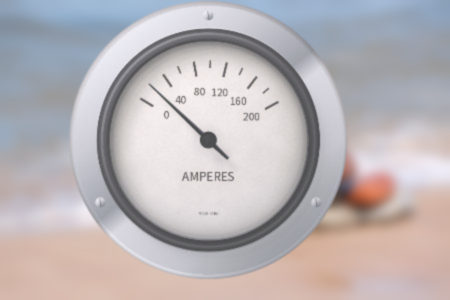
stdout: 20; A
